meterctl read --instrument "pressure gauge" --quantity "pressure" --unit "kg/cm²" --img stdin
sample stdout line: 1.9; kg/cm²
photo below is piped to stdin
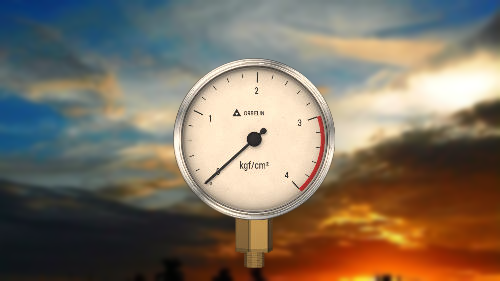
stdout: 0; kg/cm²
